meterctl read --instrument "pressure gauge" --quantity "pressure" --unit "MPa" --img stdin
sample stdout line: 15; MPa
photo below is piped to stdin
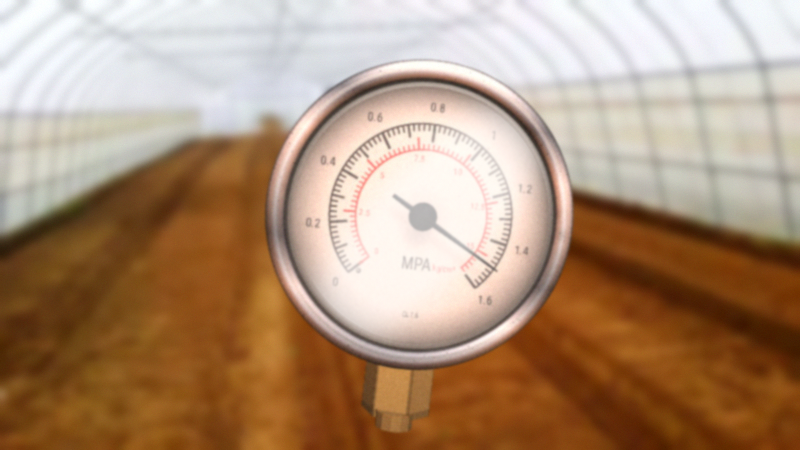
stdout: 1.5; MPa
